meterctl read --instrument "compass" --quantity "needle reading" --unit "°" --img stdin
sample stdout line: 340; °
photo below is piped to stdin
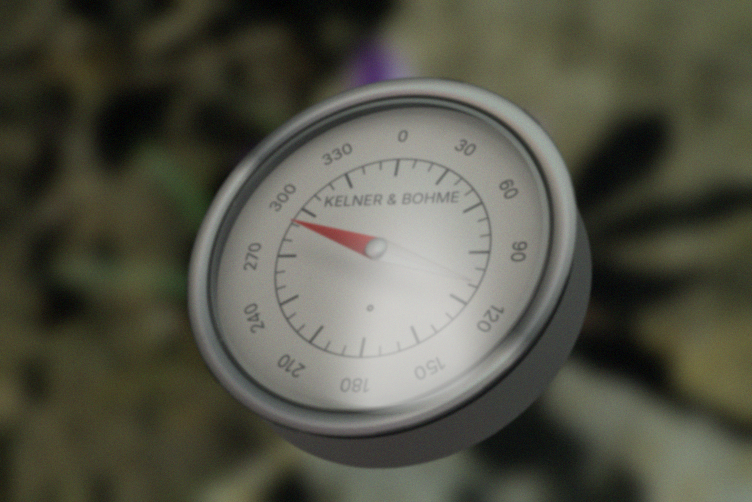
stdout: 290; °
